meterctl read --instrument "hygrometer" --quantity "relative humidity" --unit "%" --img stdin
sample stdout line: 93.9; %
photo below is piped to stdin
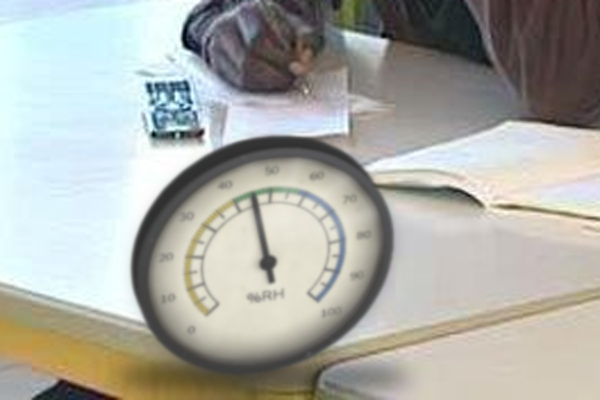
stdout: 45; %
